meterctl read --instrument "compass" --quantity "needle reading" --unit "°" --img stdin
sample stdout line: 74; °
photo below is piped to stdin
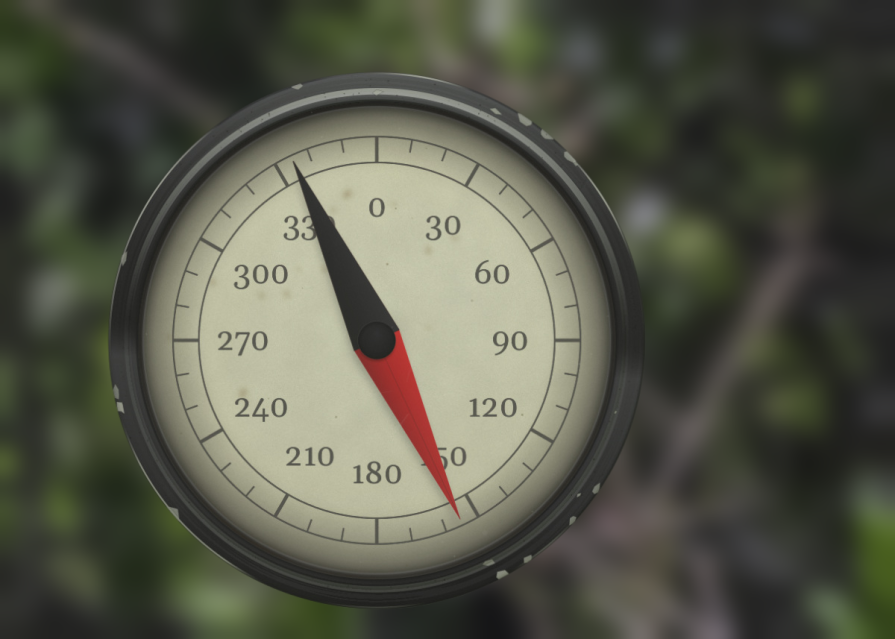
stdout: 155; °
